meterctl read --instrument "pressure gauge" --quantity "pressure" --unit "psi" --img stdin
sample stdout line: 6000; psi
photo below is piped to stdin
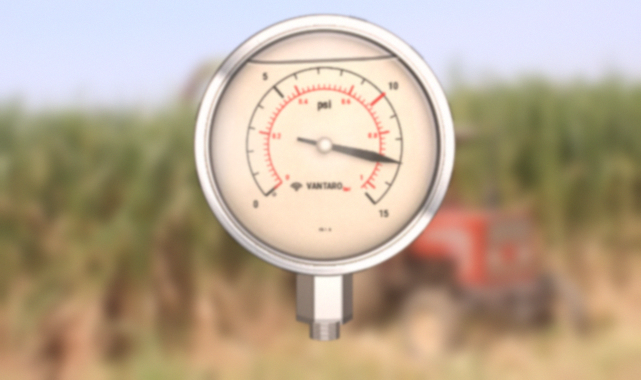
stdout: 13; psi
